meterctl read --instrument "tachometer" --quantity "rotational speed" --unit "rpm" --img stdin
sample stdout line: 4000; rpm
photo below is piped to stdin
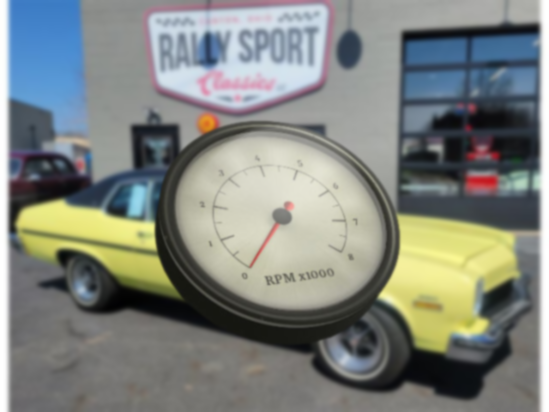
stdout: 0; rpm
